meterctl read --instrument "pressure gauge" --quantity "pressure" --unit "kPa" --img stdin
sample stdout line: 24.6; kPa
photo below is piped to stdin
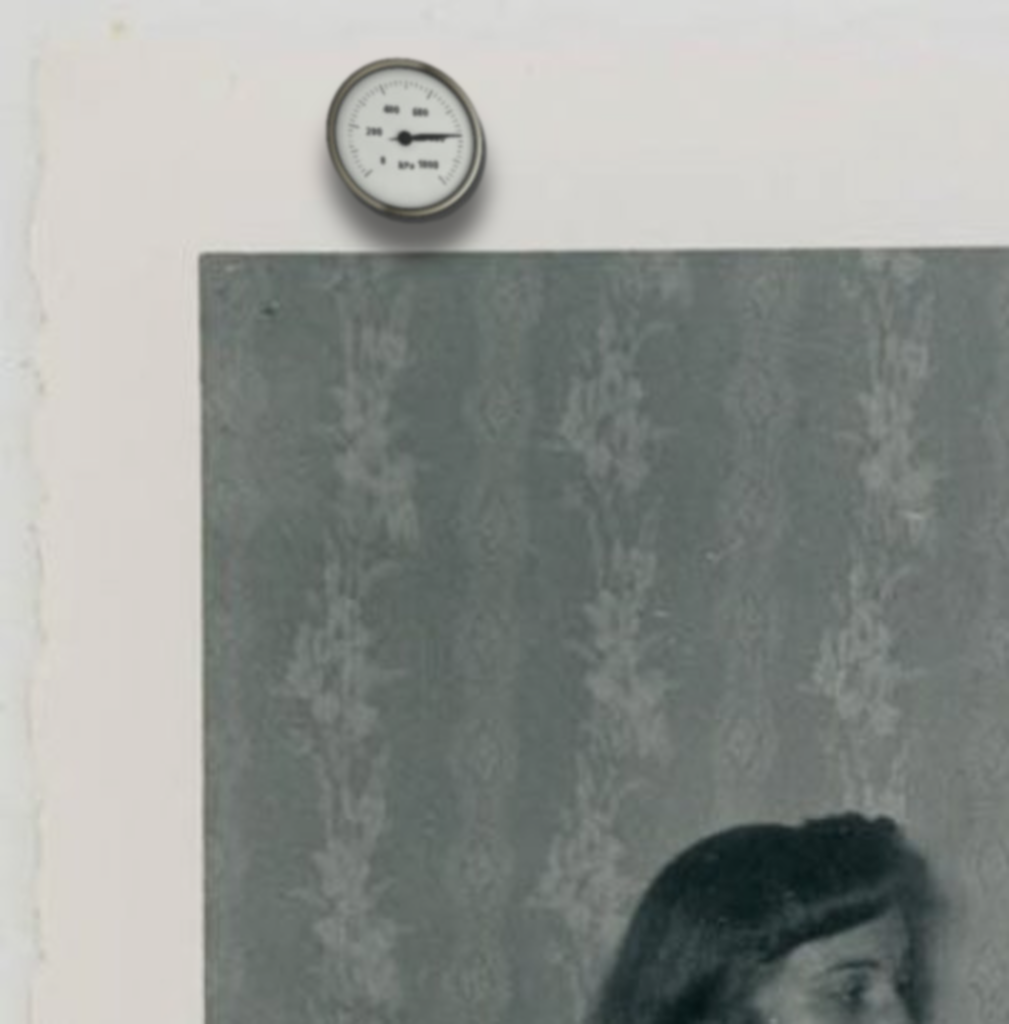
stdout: 800; kPa
